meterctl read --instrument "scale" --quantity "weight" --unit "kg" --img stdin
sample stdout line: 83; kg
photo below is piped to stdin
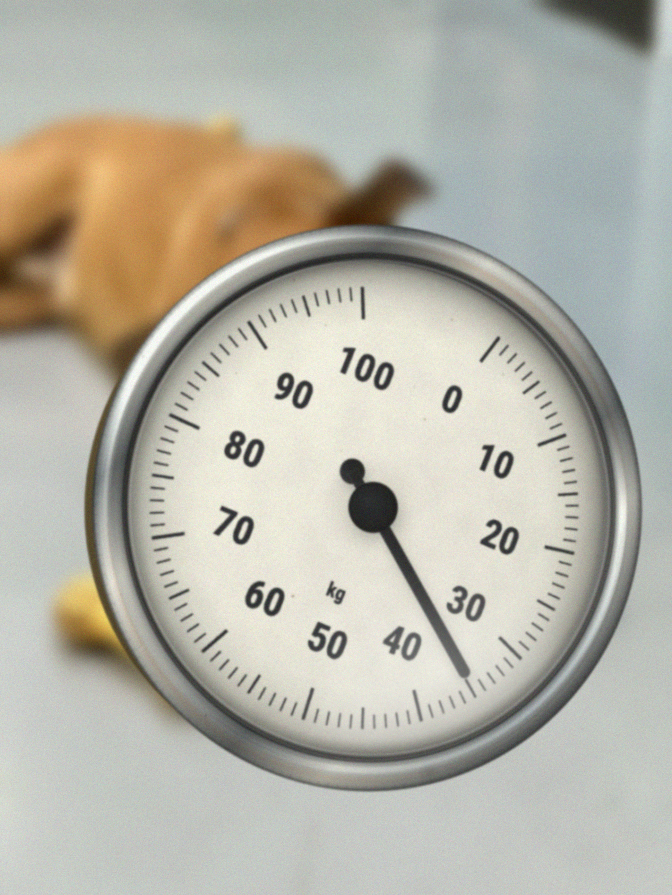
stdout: 35; kg
